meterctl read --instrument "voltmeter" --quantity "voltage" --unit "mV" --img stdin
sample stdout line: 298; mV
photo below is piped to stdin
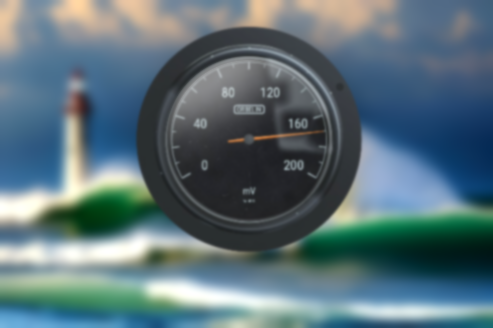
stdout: 170; mV
